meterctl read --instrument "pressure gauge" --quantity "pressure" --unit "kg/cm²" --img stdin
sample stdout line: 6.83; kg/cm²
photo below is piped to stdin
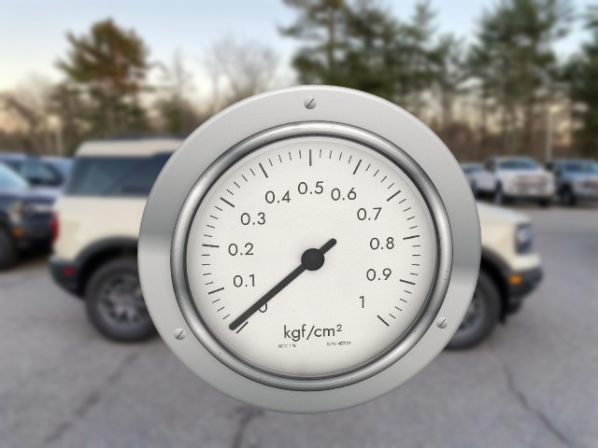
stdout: 0.02; kg/cm²
